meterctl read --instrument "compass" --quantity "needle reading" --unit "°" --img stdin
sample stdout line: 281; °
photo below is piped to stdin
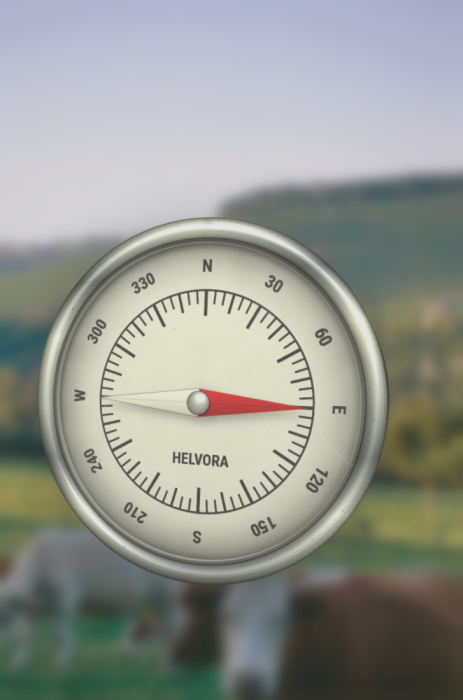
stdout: 90; °
